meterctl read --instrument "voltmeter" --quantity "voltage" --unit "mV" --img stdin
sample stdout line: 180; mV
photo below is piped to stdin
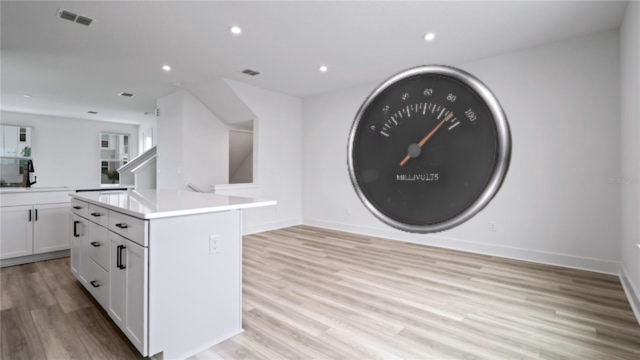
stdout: 90; mV
